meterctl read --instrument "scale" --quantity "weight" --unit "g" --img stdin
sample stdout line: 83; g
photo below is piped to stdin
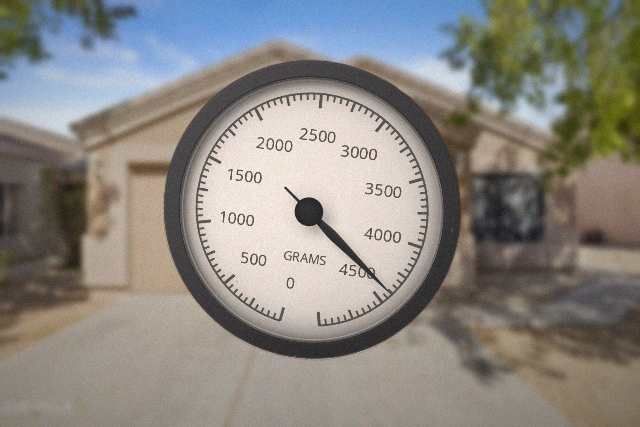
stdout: 4400; g
